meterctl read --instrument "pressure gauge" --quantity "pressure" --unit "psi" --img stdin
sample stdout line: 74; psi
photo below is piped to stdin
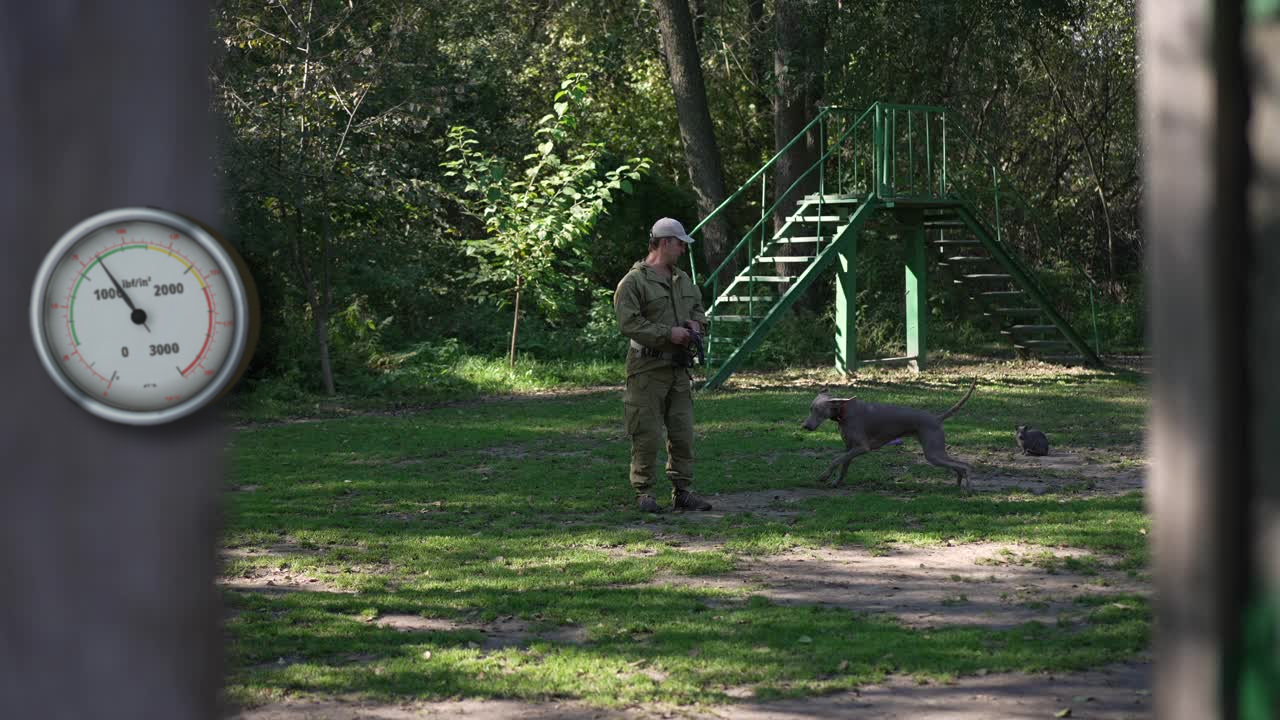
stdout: 1200; psi
